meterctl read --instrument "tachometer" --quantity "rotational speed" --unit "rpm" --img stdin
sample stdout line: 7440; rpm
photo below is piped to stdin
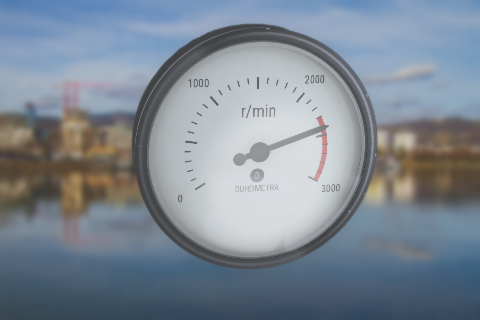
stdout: 2400; rpm
